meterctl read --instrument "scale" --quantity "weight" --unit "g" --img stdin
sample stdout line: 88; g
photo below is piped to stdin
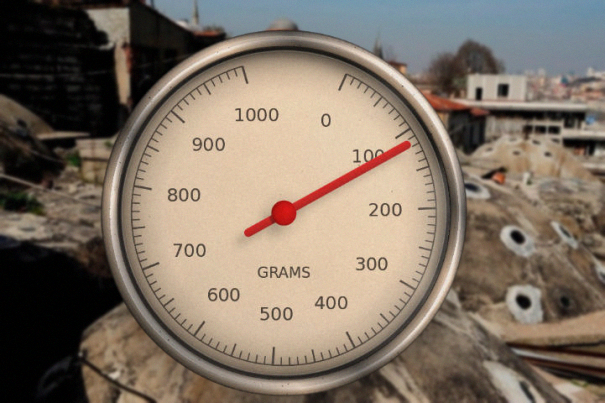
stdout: 115; g
